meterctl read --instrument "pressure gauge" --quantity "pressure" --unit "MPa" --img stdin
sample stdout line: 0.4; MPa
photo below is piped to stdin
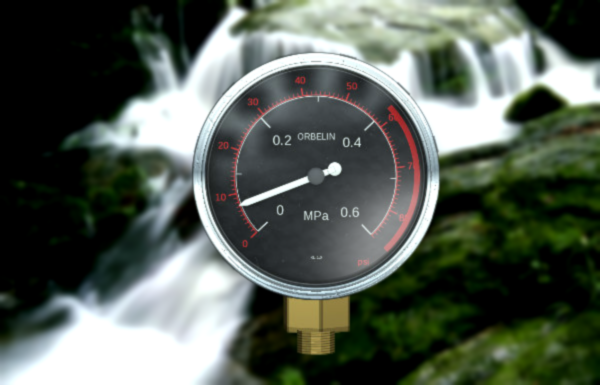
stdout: 0.05; MPa
